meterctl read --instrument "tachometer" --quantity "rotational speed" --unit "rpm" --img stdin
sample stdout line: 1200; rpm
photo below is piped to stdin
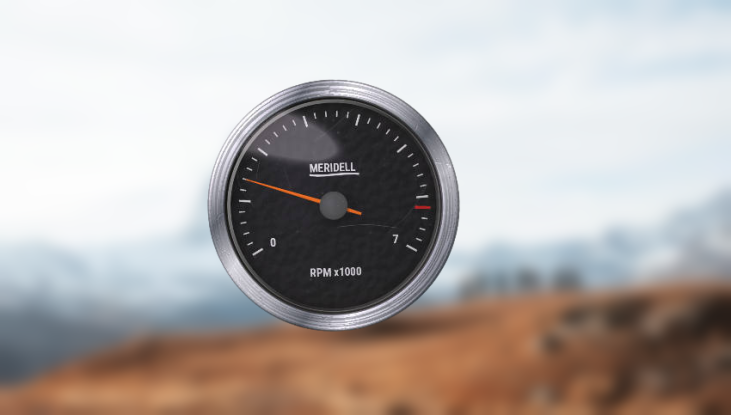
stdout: 1400; rpm
